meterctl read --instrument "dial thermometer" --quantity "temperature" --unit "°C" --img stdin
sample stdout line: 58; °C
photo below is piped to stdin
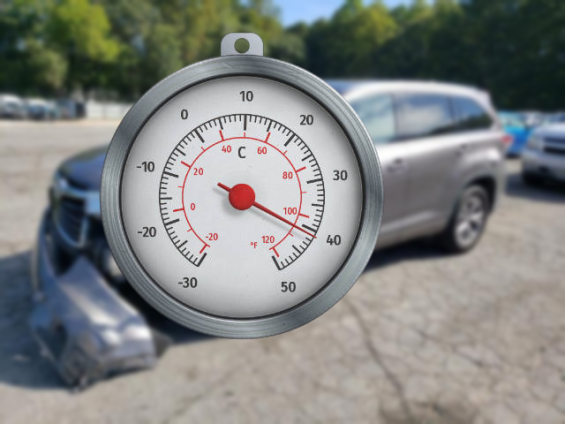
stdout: 41; °C
